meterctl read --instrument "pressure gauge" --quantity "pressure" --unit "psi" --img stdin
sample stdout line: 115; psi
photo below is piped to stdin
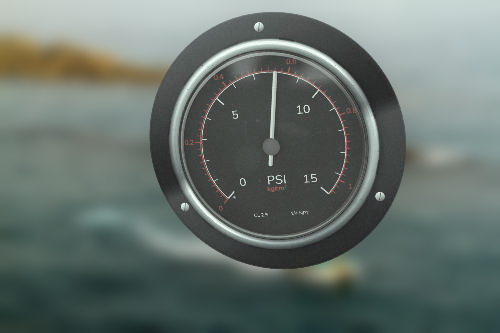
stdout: 8; psi
